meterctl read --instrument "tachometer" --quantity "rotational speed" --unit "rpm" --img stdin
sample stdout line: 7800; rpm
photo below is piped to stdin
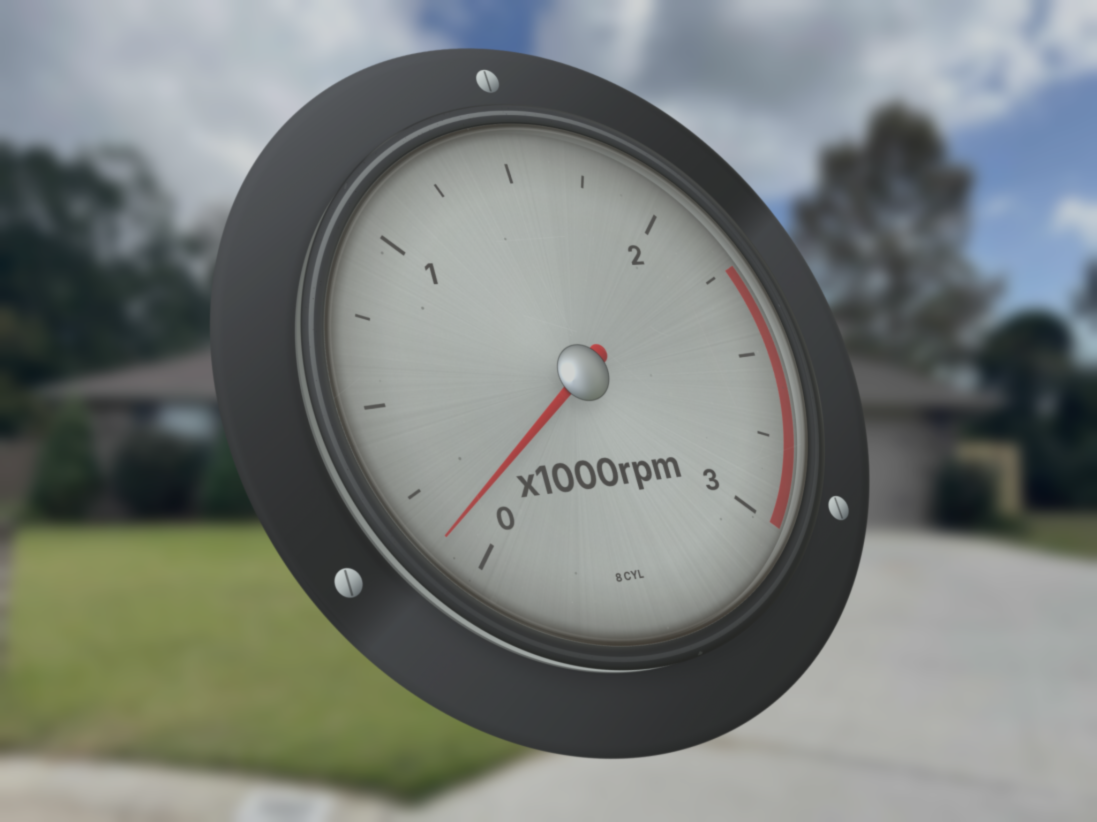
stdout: 125; rpm
